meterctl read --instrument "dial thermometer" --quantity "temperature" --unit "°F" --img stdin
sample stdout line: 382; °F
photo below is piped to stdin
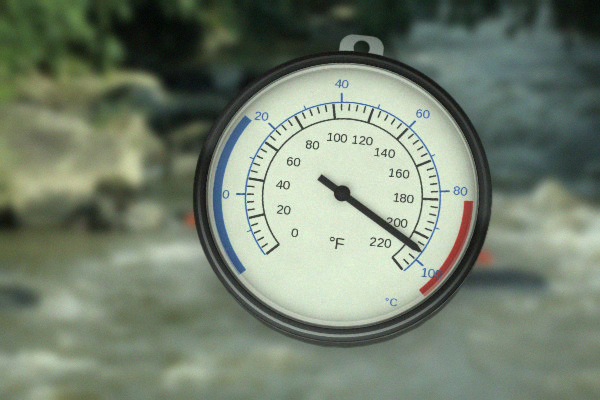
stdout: 208; °F
